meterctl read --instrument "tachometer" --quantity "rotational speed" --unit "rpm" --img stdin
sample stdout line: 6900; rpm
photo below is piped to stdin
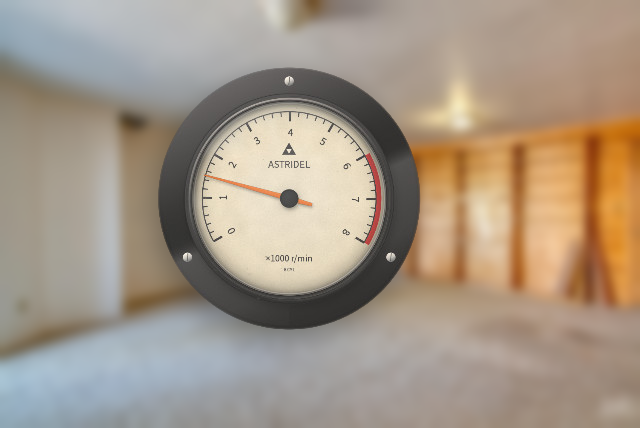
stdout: 1500; rpm
